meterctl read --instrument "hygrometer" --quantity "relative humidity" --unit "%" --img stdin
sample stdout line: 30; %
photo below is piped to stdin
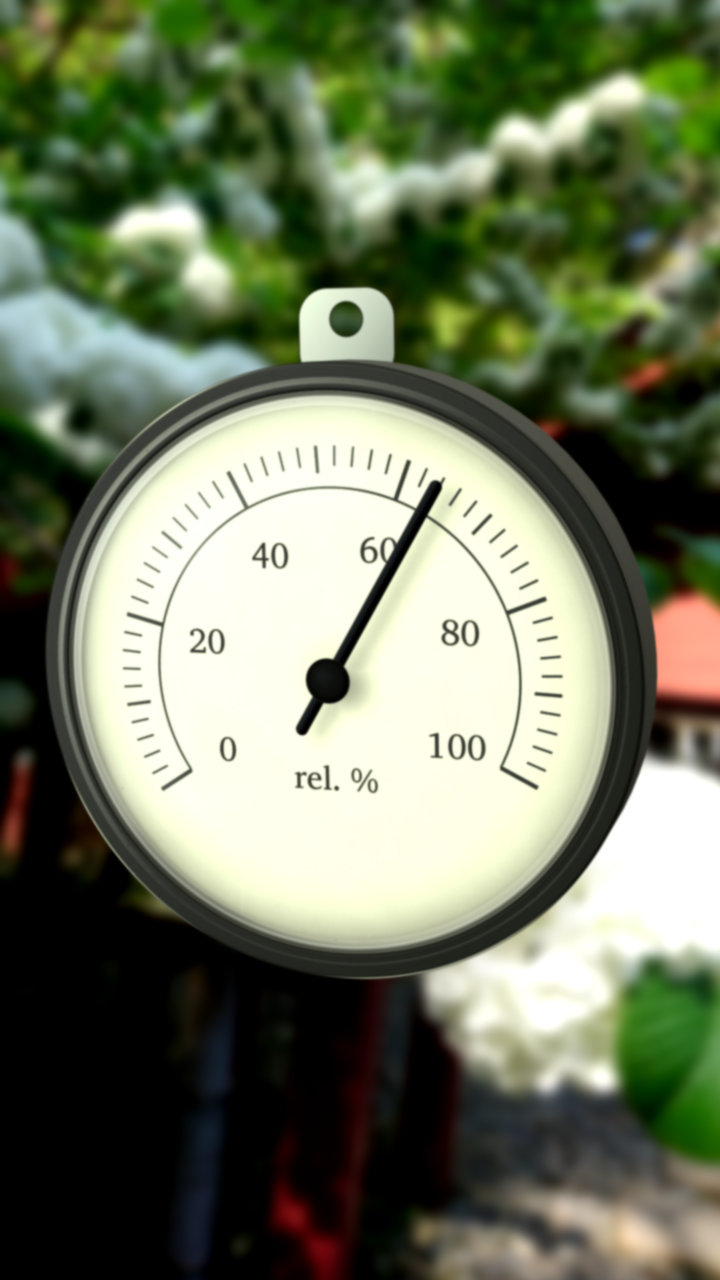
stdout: 64; %
